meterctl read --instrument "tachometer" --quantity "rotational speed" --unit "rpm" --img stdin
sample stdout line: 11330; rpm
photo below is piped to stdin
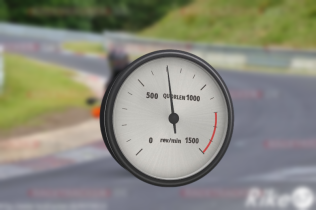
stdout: 700; rpm
